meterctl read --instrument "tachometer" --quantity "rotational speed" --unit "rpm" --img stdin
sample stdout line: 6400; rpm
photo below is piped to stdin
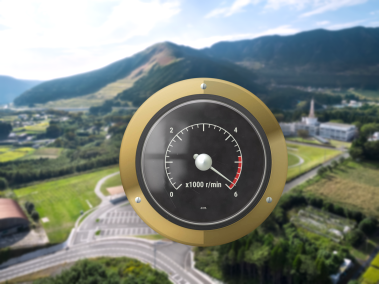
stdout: 5800; rpm
